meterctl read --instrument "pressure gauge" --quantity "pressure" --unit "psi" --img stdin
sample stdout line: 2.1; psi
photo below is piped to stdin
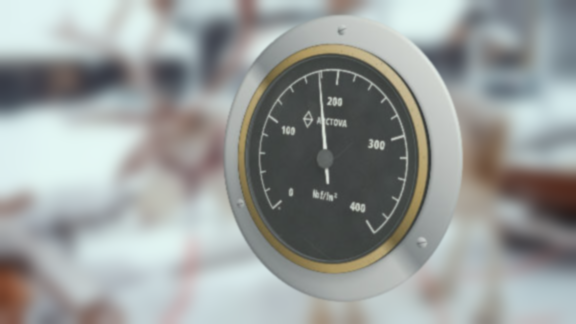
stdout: 180; psi
